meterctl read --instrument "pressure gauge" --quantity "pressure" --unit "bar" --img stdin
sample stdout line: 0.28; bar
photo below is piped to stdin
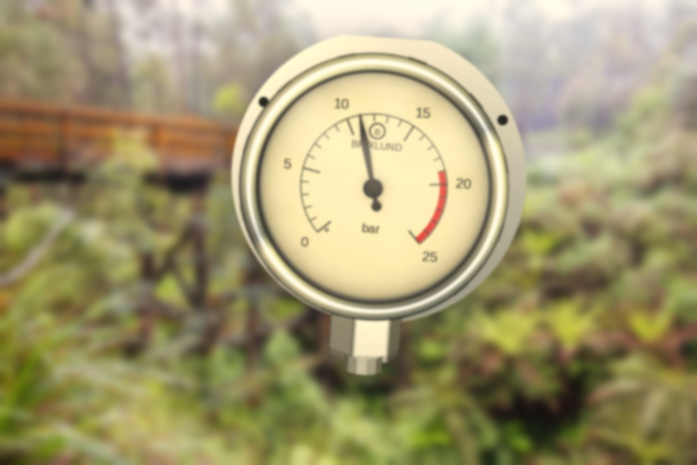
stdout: 11; bar
